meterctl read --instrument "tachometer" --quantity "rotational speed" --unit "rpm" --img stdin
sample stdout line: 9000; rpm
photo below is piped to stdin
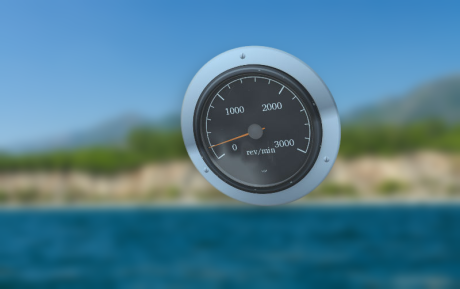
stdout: 200; rpm
